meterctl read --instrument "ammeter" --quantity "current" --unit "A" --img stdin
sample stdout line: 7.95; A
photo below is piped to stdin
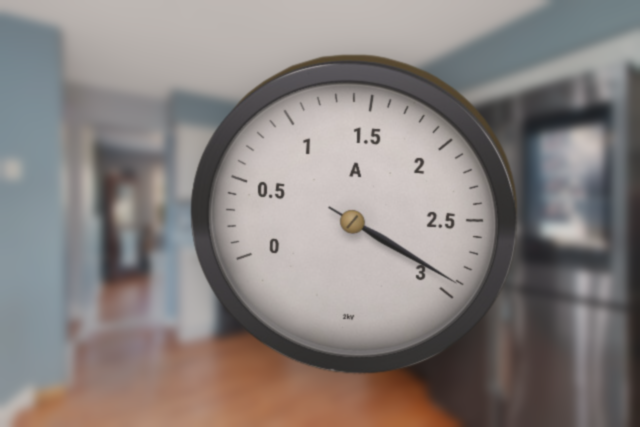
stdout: 2.9; A
